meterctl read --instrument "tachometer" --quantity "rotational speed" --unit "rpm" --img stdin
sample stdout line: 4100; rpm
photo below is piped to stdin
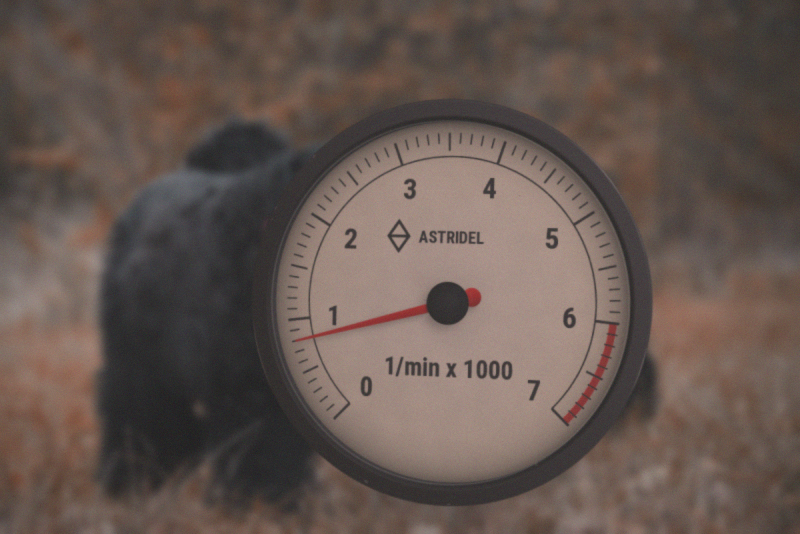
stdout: 800; rpm
